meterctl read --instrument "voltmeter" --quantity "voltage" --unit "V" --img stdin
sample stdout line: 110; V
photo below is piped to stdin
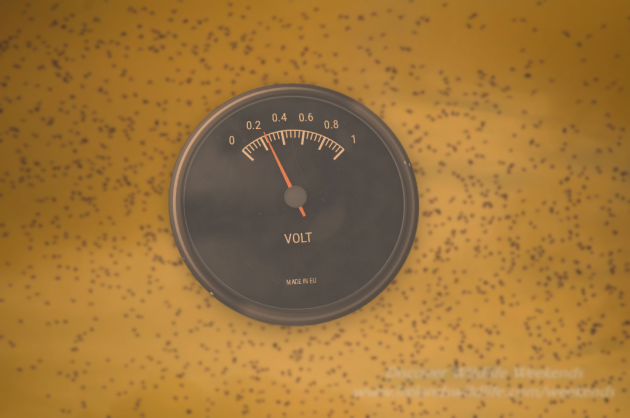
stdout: 0.24; V
